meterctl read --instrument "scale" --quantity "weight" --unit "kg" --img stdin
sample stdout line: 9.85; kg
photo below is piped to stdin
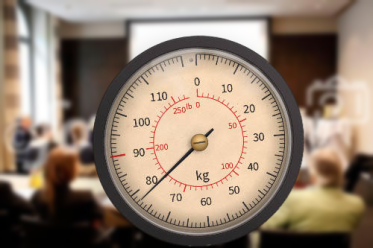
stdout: 78; kg
